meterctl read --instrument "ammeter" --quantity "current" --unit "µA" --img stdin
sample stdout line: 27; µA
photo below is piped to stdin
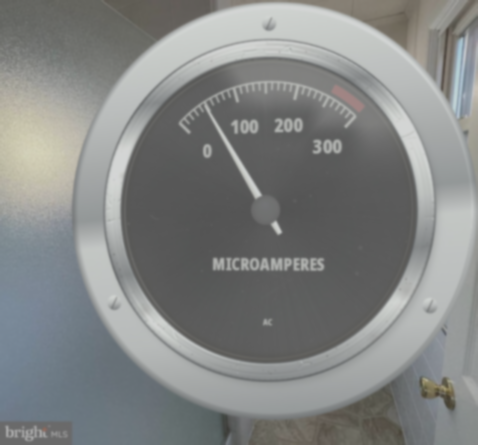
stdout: 50; µA
